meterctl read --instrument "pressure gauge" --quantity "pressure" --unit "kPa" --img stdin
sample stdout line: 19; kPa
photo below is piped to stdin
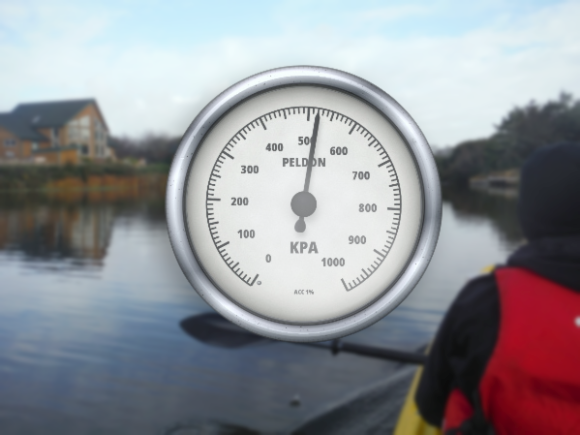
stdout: 520; kPa
